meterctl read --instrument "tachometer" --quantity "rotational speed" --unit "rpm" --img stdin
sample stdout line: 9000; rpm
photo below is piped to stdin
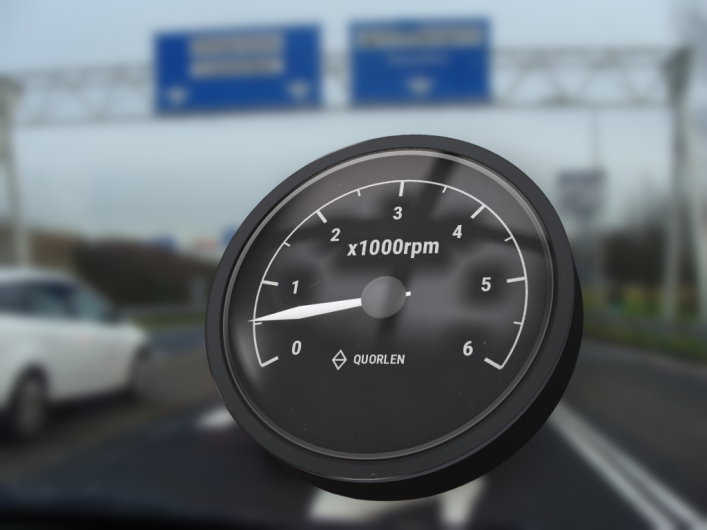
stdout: 500; rpm
